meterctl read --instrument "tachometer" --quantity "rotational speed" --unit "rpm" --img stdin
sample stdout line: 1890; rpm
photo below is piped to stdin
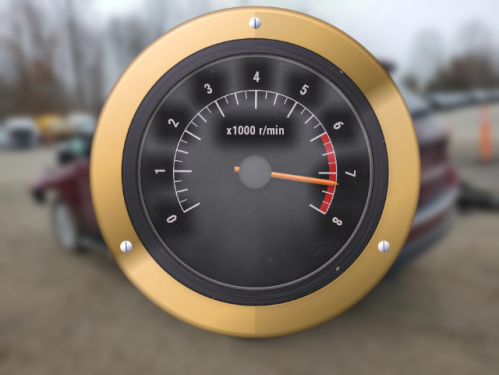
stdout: 7250; rpm
